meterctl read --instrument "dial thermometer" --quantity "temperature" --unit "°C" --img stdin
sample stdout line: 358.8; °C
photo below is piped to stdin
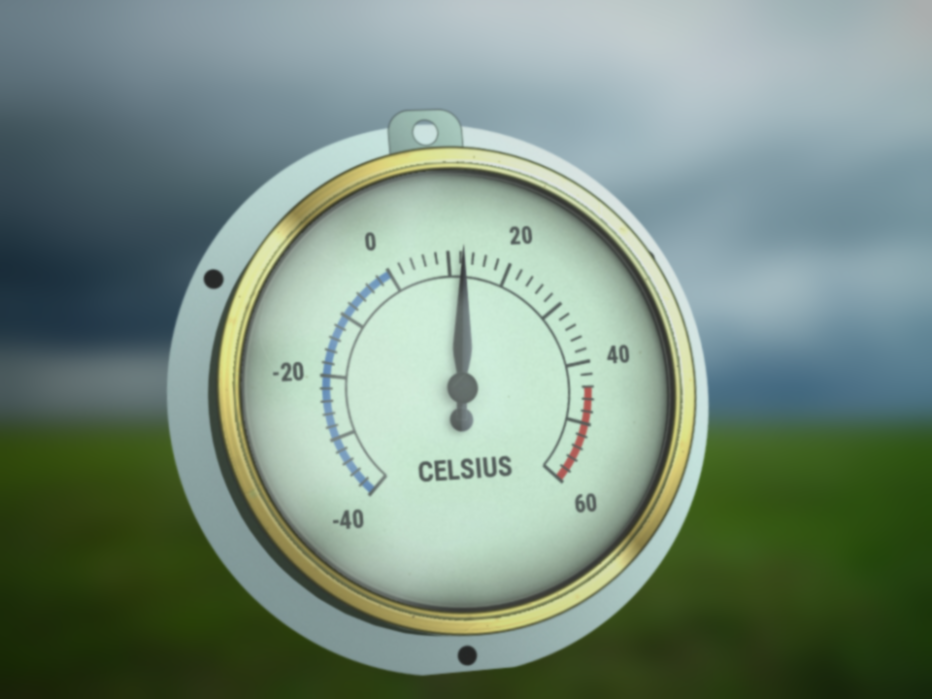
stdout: 12; °C
